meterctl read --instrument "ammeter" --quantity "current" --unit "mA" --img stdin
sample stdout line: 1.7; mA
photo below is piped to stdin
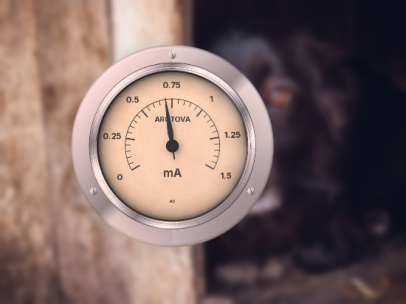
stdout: 0.7; mA
